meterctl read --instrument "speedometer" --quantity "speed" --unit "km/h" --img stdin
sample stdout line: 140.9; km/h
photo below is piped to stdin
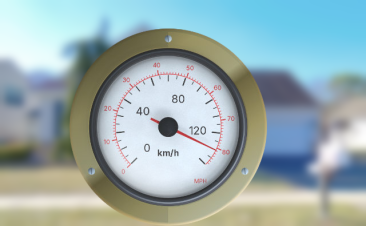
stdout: 130; km/h
